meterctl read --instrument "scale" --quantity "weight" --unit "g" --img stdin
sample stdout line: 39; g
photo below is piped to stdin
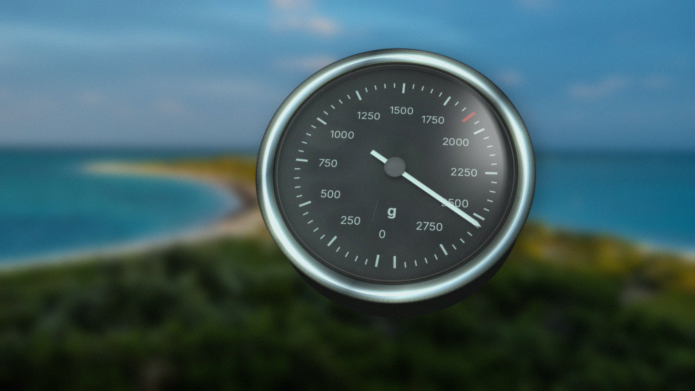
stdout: 2550; g
